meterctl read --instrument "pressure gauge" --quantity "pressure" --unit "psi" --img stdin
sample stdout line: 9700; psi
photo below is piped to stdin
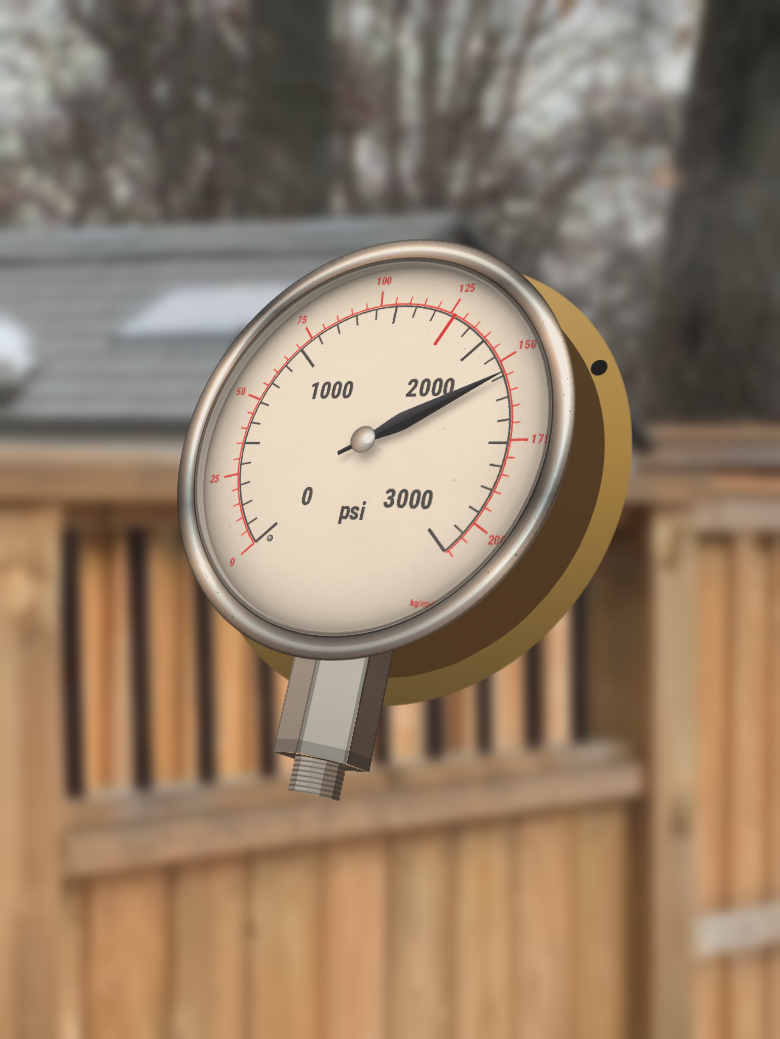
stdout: 2200; psi
